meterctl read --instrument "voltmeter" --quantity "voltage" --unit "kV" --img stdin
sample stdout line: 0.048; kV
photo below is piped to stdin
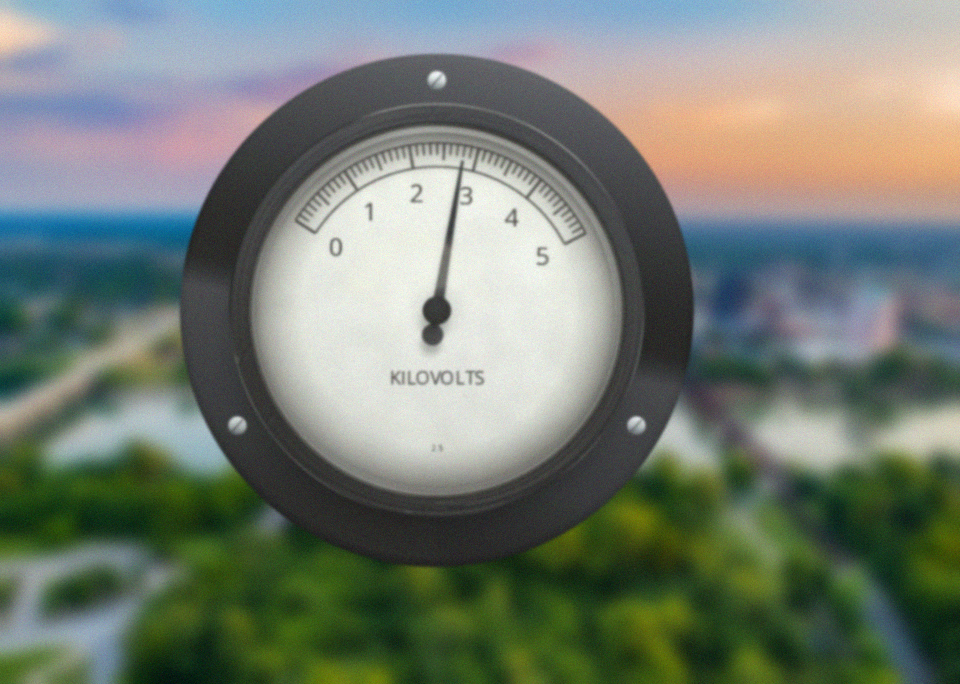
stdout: 2.8; kV
